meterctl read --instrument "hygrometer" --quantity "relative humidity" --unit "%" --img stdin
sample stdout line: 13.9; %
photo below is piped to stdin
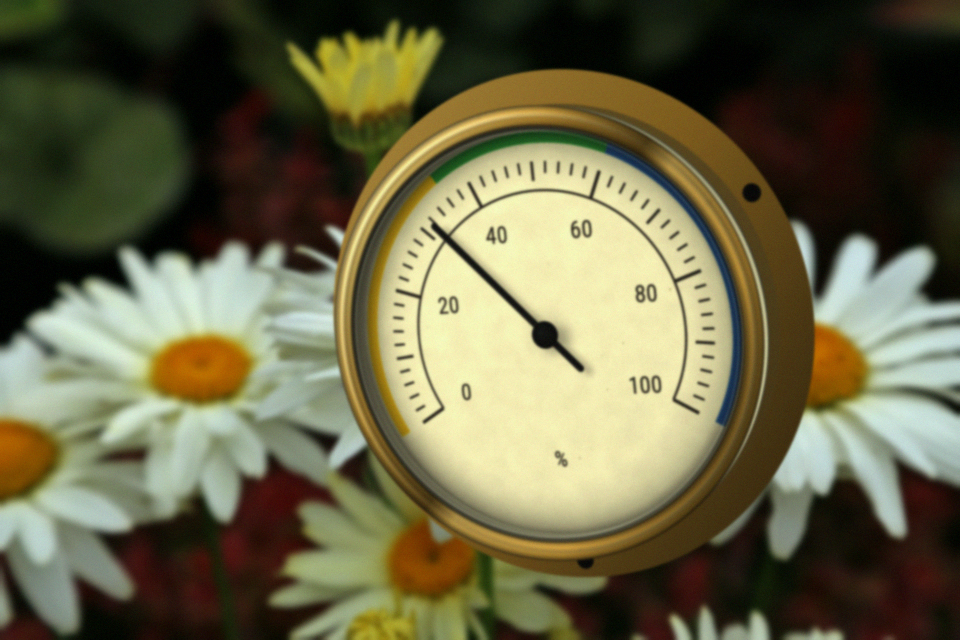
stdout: 32; %
